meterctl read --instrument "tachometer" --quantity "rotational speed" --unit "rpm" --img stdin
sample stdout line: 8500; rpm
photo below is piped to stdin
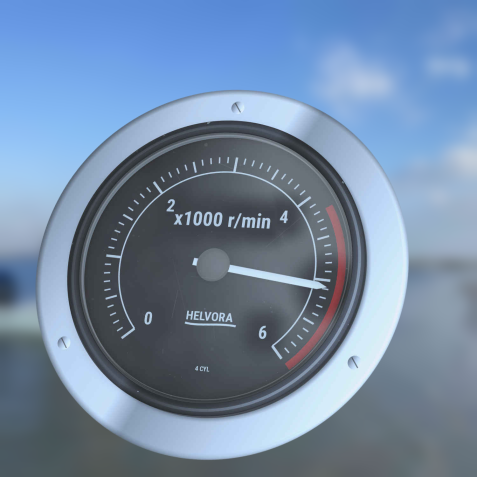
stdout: 5100; rpm
